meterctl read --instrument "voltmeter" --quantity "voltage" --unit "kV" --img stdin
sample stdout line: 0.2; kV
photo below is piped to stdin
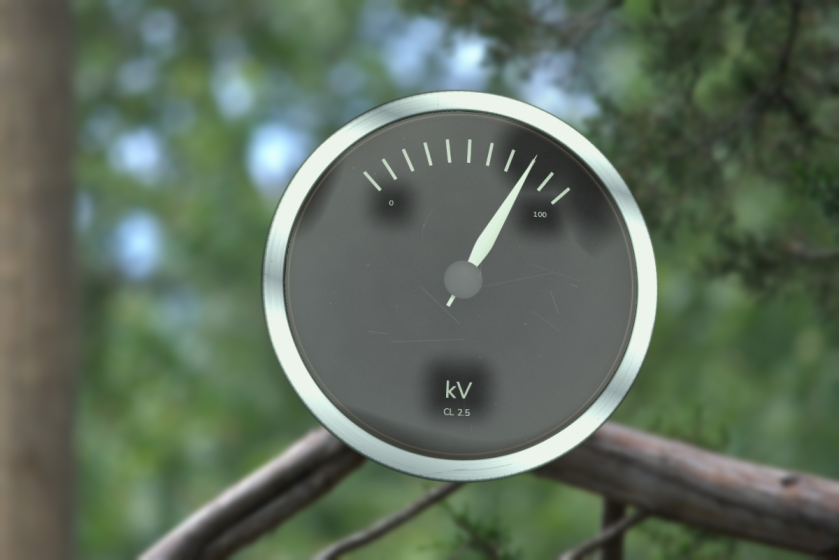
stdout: 80; kV
